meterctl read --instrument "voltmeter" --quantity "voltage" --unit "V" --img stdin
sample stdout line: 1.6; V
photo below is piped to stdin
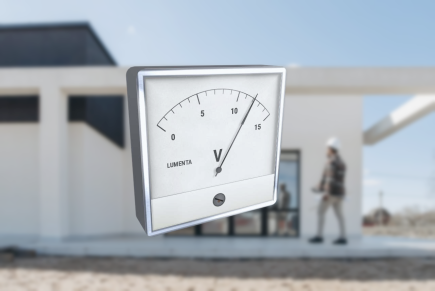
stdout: 12; V
